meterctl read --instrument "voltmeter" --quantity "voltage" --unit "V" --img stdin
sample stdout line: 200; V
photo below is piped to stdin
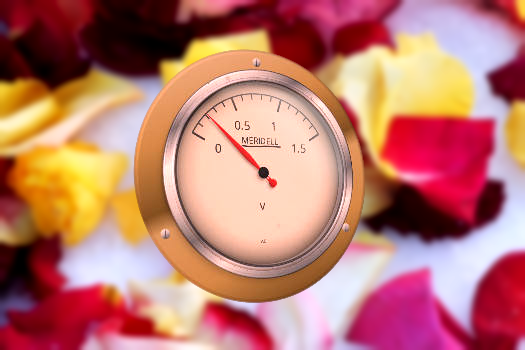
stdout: 0.2; V
